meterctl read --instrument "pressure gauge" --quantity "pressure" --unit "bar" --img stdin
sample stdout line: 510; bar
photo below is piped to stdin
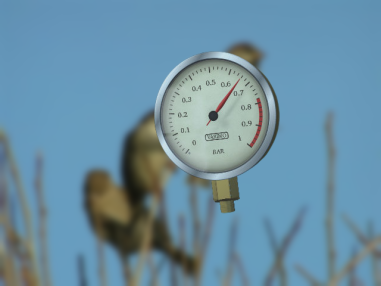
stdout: 0.66; bar
